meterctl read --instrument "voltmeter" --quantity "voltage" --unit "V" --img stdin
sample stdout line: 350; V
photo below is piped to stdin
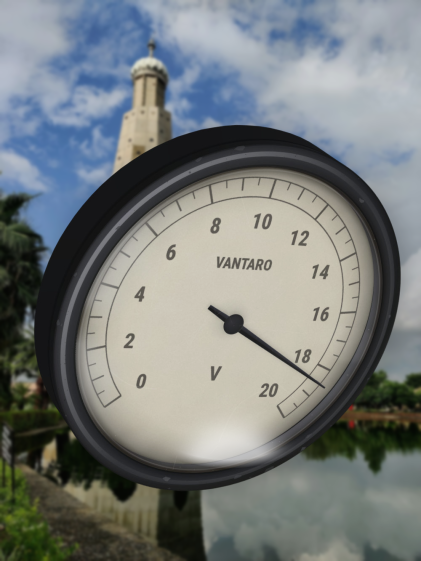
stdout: 18.5; V
